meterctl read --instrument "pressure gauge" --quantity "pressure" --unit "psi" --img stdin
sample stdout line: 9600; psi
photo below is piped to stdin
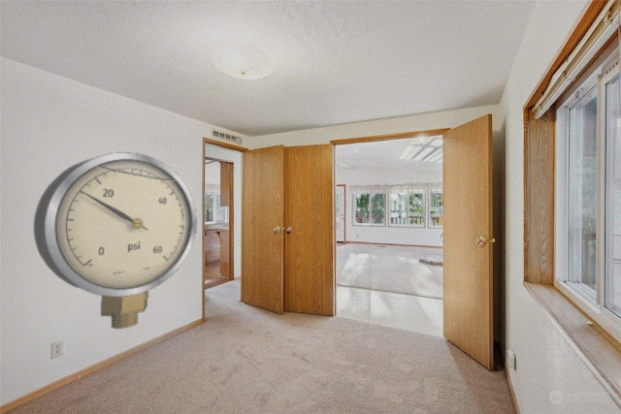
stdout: 16; psi
